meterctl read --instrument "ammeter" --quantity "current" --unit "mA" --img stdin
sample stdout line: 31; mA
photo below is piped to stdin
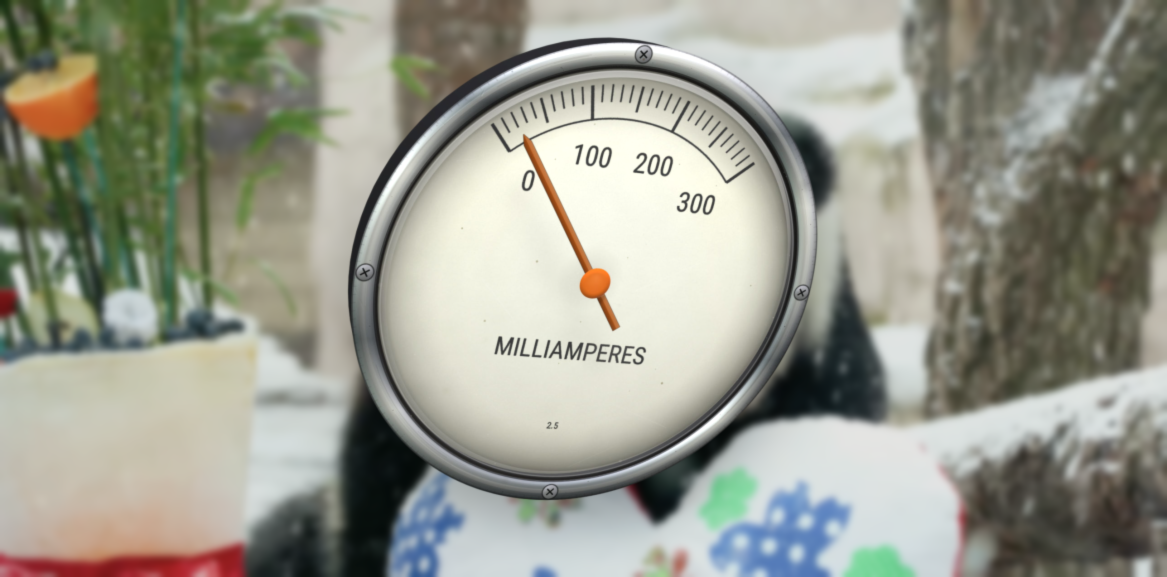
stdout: 20; mA
